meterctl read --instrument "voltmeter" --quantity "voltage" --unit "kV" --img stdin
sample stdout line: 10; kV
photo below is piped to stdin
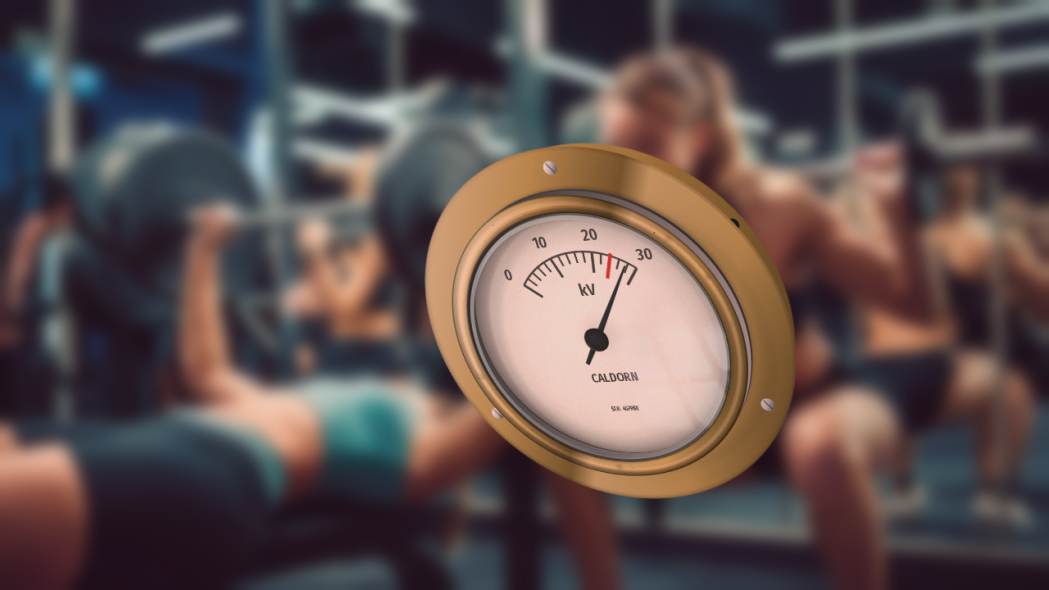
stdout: 28; kV
